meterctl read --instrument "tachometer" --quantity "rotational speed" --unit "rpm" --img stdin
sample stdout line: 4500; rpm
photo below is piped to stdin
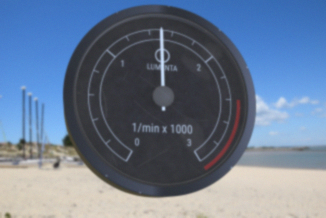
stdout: 1500; rpm
